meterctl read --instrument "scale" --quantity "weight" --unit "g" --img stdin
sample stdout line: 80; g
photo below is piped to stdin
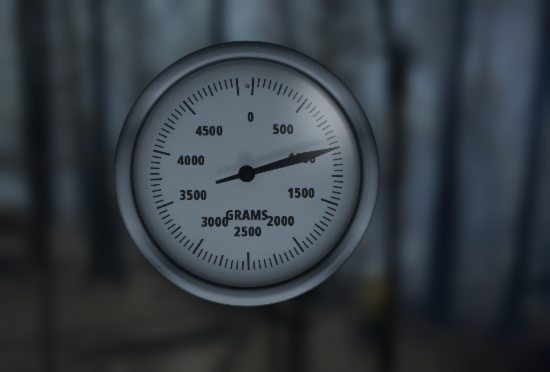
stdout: 1000; g
